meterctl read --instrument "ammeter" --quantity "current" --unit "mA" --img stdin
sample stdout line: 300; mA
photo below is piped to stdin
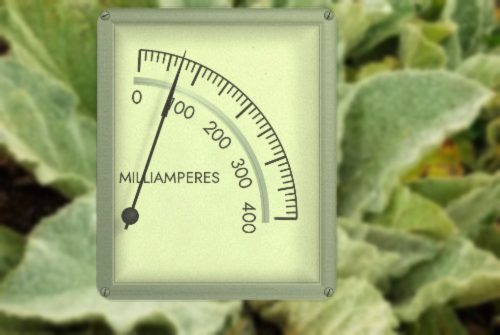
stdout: 70; mA
